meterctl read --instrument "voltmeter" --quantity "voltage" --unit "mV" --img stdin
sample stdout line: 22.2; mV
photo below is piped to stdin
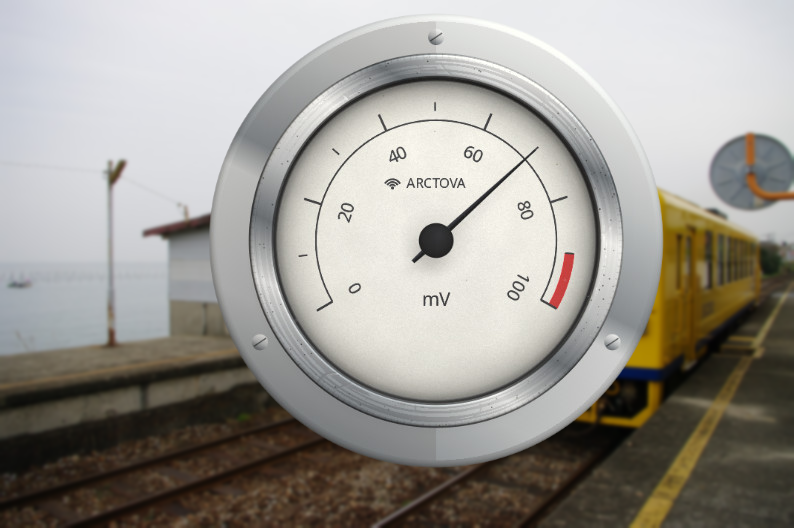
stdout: 70; mV
